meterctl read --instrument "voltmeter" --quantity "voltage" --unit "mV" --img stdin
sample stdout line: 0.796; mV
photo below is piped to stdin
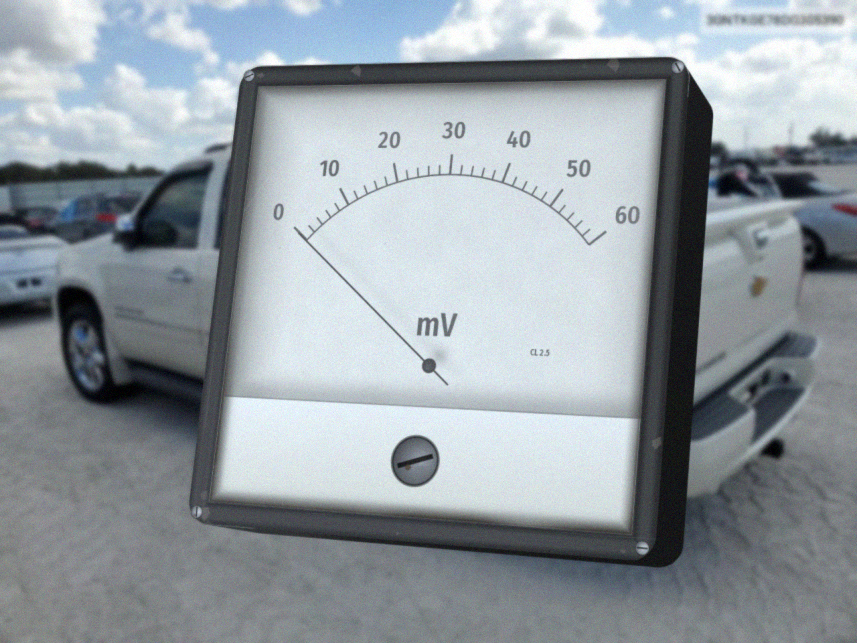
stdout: 0; mV
